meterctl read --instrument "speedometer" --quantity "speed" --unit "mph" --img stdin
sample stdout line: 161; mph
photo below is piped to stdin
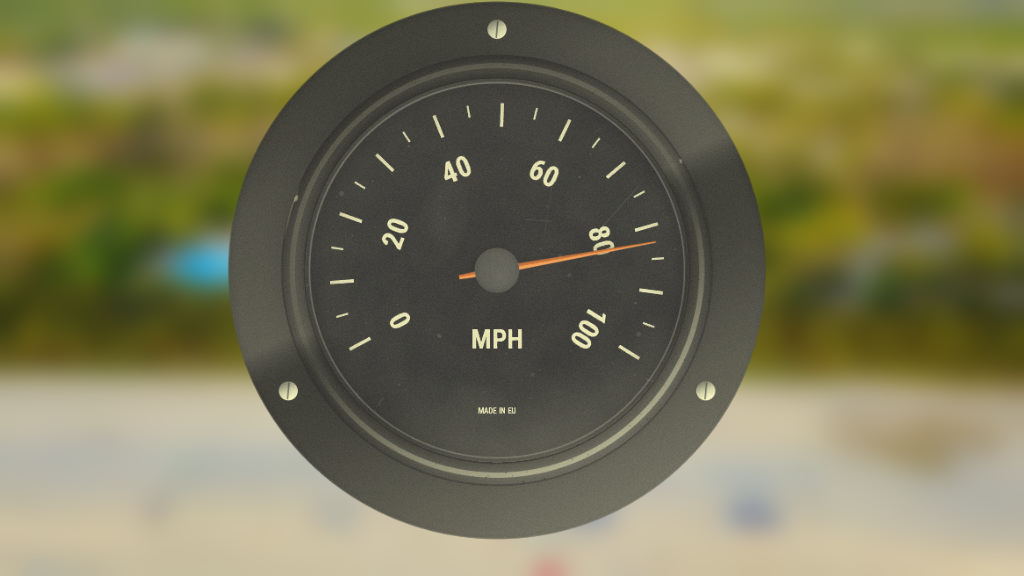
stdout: 82.5; mph
